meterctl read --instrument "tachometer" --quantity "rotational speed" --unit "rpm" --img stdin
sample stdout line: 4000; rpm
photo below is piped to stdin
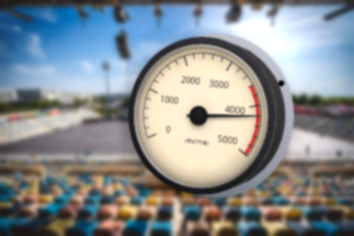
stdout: 4200; rpm
